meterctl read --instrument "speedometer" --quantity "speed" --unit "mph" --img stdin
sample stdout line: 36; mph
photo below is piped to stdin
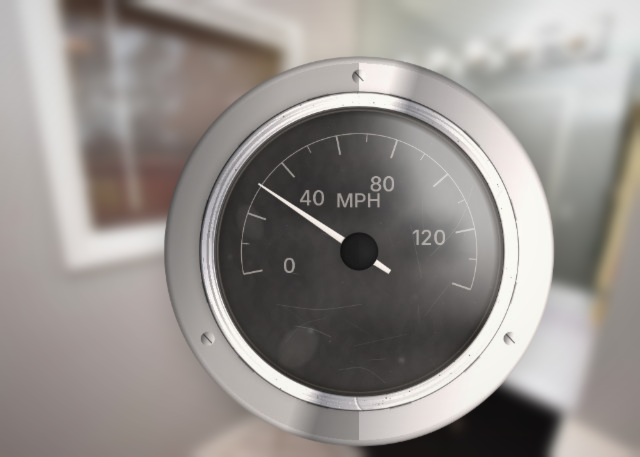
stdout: 30; mph
